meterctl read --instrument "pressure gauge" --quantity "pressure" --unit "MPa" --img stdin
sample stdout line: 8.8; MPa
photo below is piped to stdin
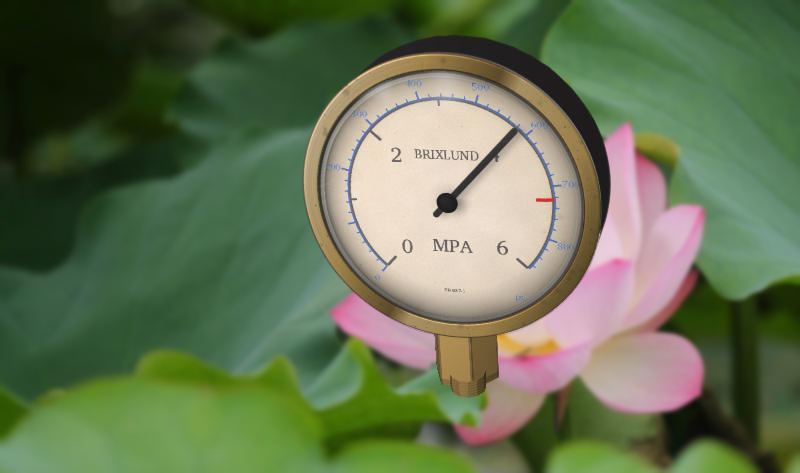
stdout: 4; MPa
